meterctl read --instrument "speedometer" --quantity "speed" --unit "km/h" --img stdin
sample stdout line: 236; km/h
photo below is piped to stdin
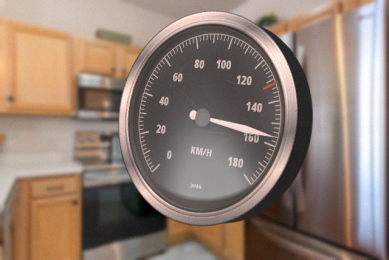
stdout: 156; km/h
